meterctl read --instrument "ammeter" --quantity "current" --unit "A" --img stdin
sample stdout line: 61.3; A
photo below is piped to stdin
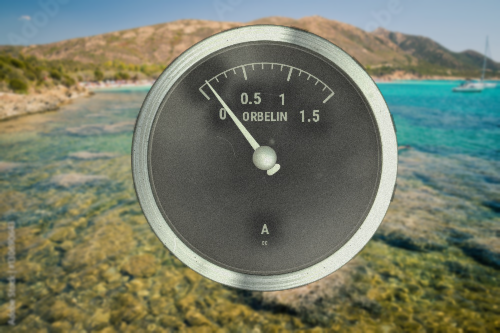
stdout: 0.1; A
